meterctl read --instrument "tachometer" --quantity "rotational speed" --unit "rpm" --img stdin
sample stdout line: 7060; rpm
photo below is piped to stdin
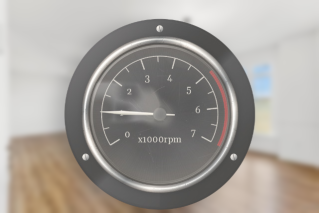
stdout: 1000; rpm
